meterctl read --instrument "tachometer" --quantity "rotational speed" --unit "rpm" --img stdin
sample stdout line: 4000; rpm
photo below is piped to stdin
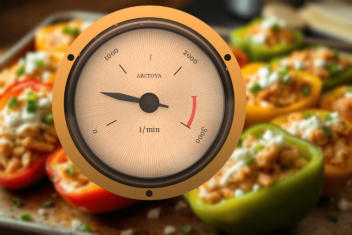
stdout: 500; rpm
